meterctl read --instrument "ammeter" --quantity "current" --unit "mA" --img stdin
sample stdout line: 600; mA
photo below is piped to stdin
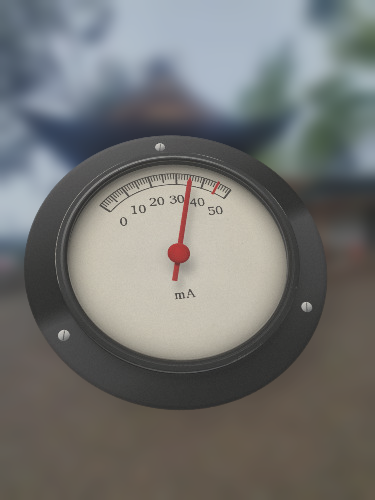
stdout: 35; mA
